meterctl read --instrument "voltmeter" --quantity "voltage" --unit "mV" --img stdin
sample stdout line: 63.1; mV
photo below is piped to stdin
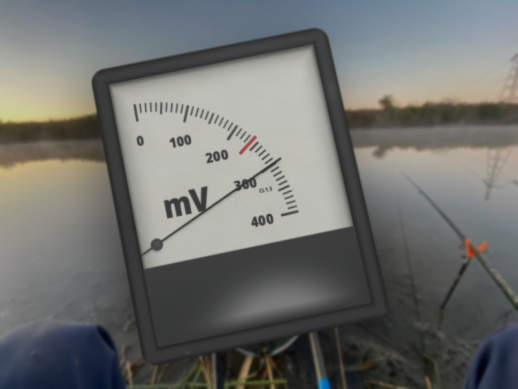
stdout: 300; mV
